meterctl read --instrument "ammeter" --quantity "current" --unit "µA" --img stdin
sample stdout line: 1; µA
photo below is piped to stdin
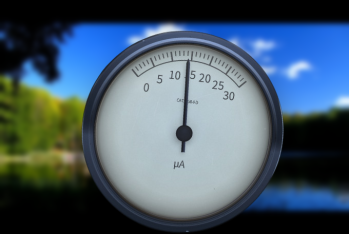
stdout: 14; µA
